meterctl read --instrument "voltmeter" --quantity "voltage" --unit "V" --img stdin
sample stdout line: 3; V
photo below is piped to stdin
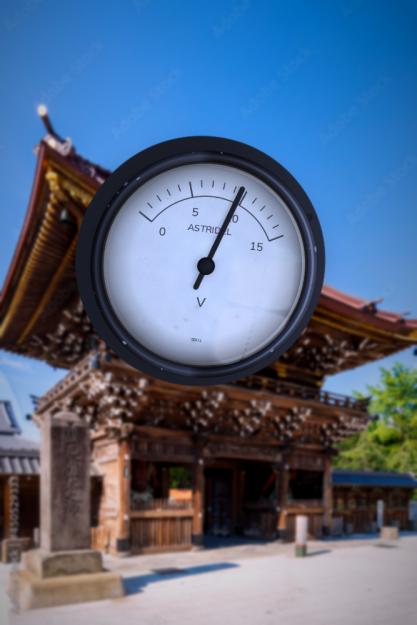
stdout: 9.5; V
